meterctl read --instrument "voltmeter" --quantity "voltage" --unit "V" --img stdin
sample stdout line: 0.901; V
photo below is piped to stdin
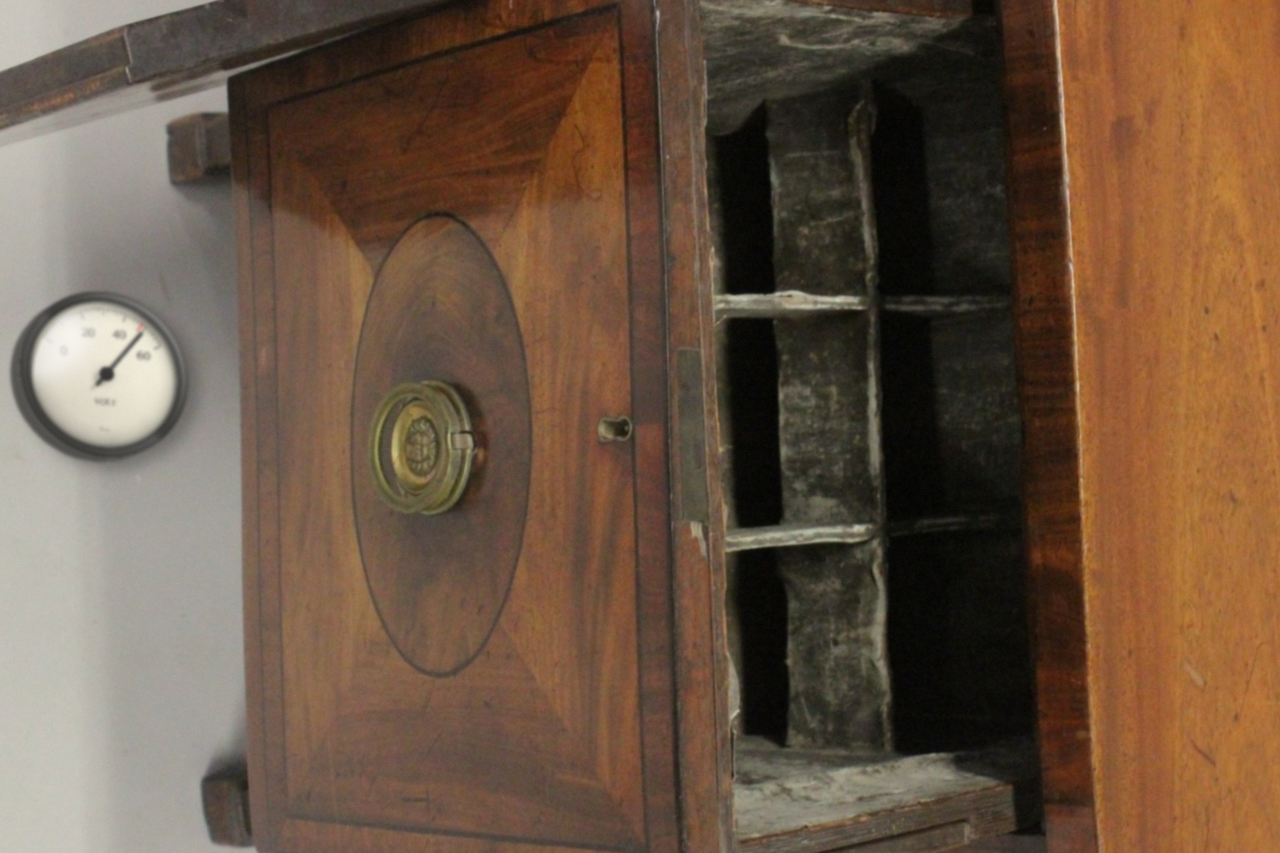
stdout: 50; V
